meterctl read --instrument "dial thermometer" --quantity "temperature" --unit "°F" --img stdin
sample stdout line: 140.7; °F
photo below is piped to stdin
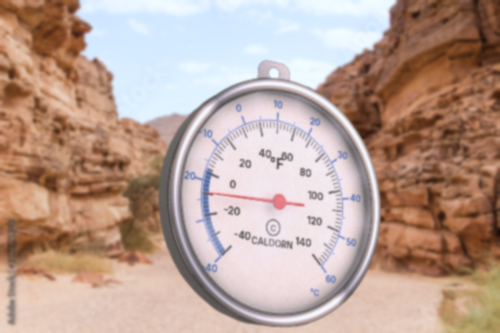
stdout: -10; °F
